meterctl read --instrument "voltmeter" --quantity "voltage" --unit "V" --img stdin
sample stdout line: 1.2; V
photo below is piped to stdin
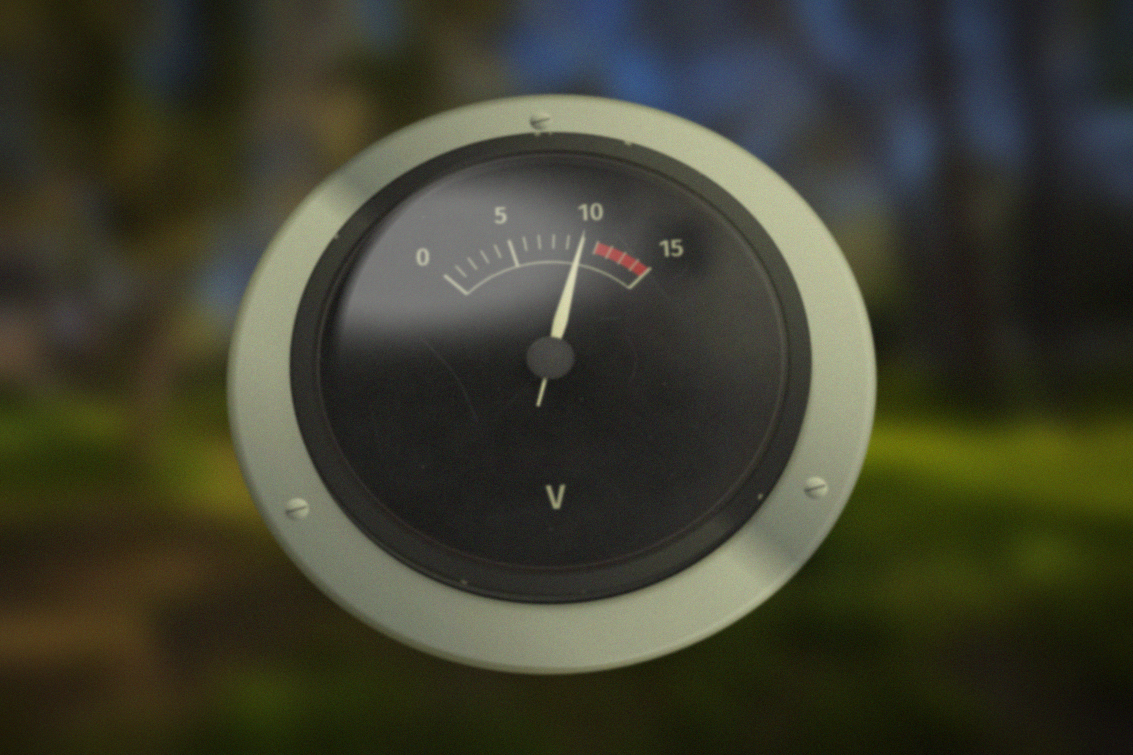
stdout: 10; V
